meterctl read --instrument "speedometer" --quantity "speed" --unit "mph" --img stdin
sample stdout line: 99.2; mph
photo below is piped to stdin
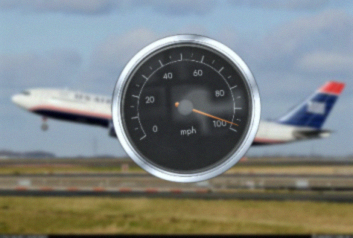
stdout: 97.5; mph
